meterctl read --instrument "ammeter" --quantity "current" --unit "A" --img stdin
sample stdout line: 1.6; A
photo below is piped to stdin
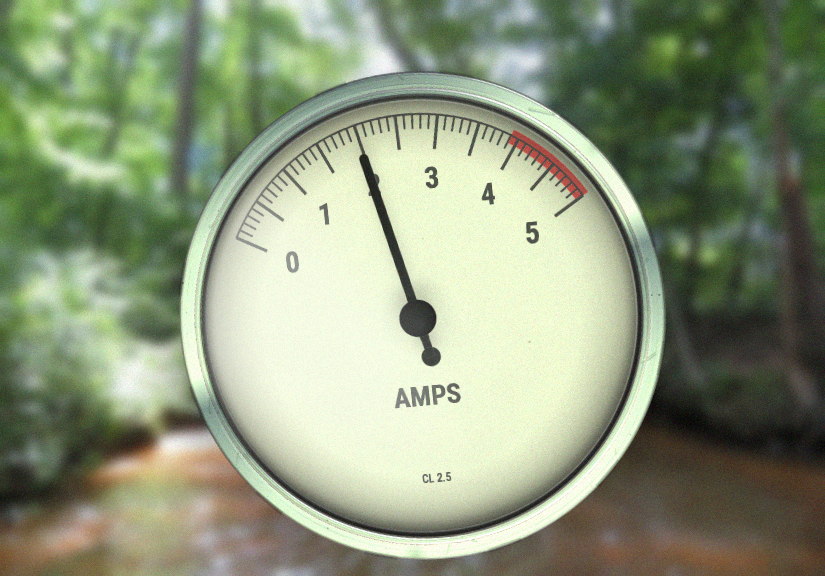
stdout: 2; A
